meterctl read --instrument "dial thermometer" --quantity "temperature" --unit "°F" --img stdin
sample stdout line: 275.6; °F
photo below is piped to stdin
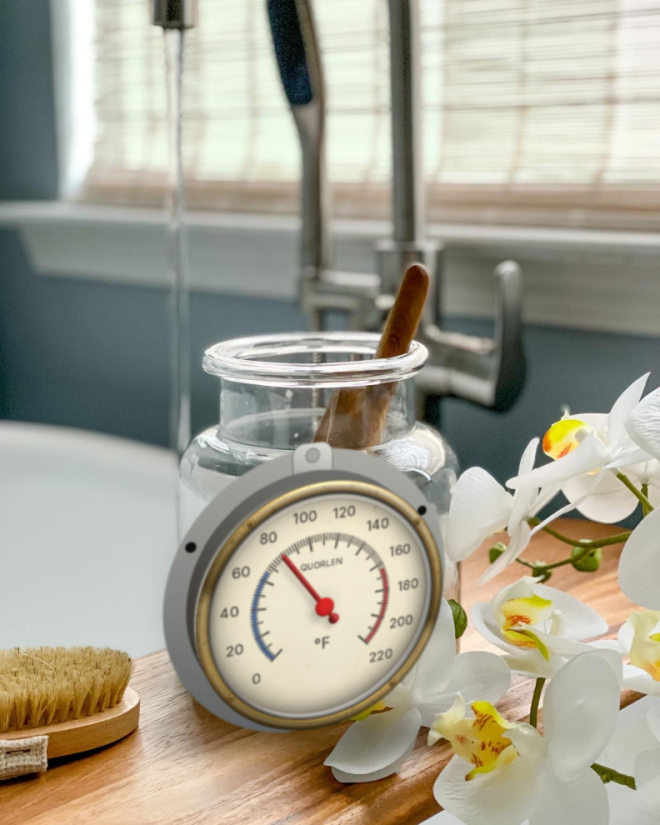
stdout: 80; °F
